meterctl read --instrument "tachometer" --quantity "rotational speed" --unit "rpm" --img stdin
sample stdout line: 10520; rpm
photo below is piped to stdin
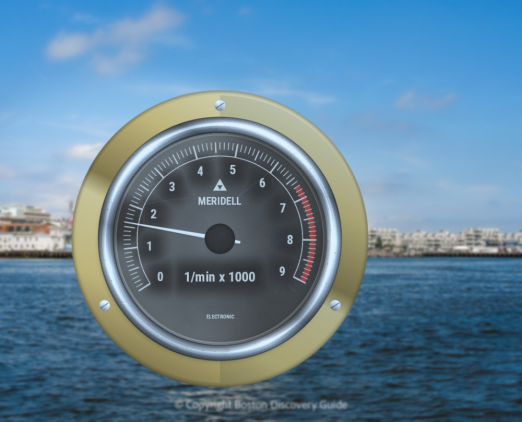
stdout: 1600; rpm
